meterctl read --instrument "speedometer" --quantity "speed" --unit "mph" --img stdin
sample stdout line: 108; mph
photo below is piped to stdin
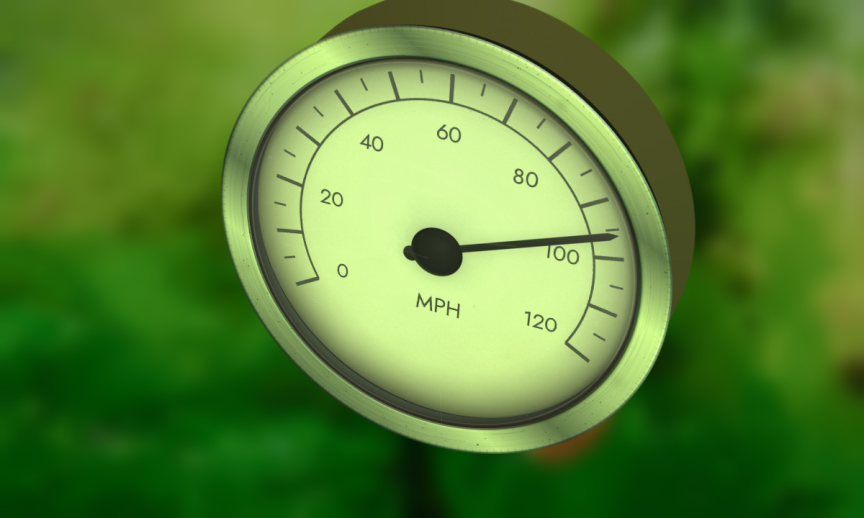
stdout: 95; mph
